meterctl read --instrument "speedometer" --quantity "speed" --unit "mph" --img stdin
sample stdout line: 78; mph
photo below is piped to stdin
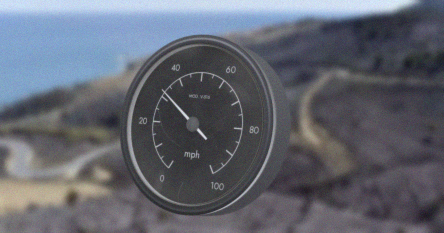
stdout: 32.5; mph
